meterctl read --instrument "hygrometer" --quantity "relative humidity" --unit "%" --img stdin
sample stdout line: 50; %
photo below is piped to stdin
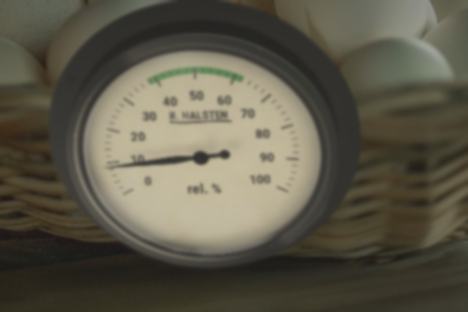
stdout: 10; %
